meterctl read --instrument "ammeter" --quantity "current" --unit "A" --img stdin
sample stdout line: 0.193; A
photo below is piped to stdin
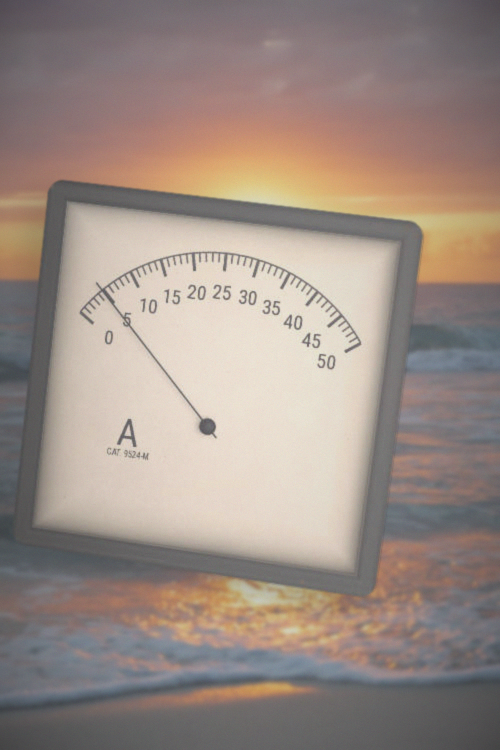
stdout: 5; A
